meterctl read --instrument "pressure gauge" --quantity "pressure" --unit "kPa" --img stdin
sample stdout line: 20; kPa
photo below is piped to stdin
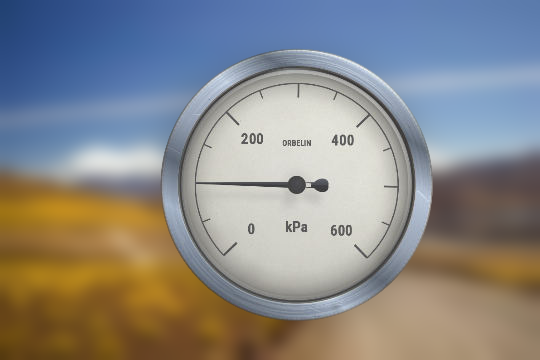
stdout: 100; kPa
